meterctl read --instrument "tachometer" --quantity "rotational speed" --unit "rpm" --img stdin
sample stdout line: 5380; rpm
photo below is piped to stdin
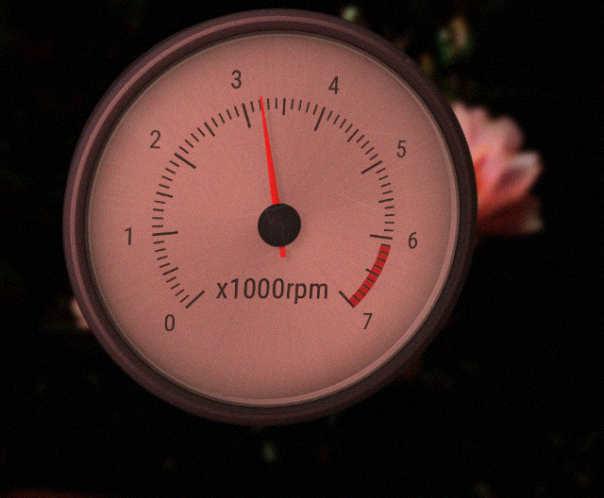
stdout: 3200; rpm
